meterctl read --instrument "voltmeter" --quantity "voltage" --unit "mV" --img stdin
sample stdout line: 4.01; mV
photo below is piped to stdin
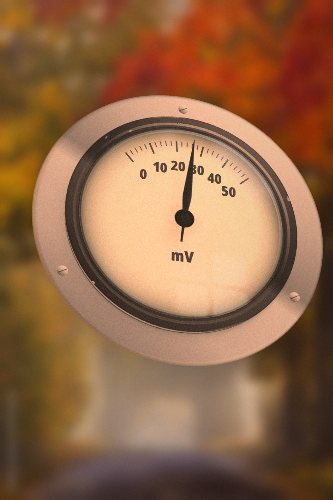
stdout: 26; mV
